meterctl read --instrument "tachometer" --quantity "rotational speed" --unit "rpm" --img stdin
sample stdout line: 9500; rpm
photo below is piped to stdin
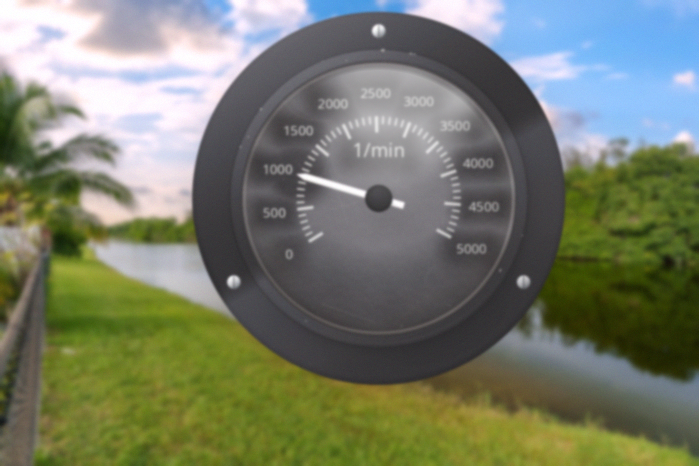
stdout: 1000; rpm
